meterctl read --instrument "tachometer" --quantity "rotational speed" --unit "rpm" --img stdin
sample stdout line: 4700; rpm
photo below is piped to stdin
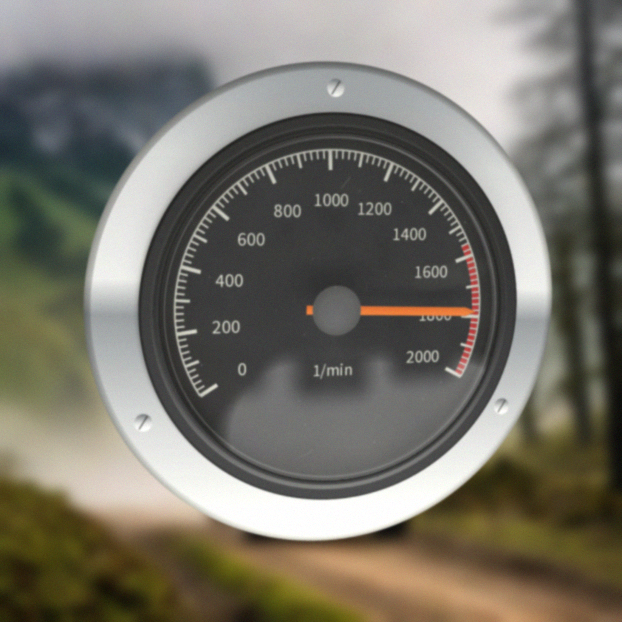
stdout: 1780; rpm
